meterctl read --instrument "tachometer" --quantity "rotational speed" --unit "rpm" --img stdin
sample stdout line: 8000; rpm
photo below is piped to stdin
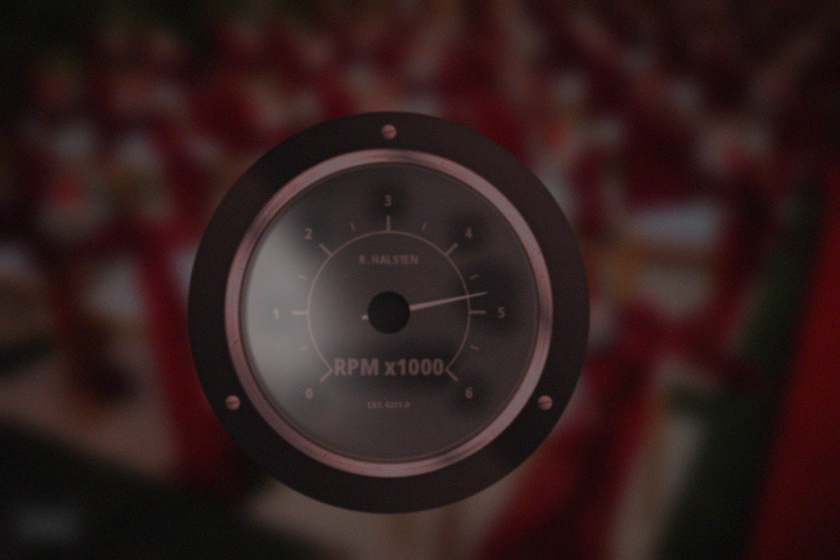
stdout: 4750; rpm
